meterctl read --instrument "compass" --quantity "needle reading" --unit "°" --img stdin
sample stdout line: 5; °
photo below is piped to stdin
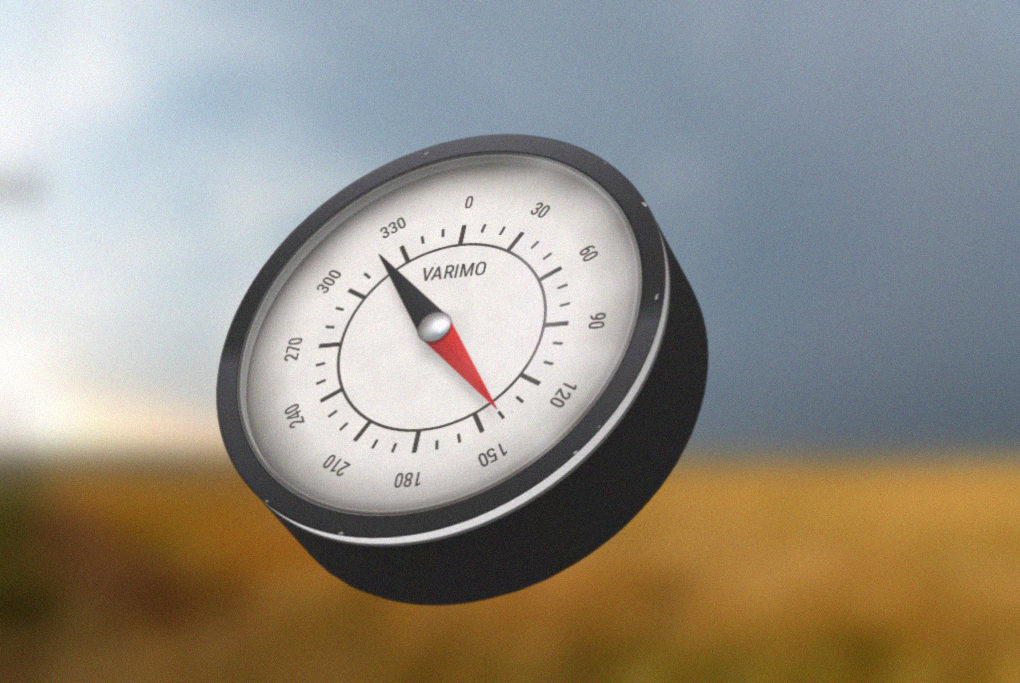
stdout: 140; °
